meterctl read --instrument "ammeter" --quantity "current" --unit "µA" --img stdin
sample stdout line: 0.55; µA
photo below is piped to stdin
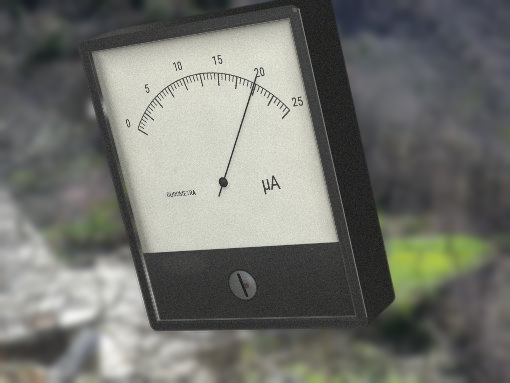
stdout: 20; µA
